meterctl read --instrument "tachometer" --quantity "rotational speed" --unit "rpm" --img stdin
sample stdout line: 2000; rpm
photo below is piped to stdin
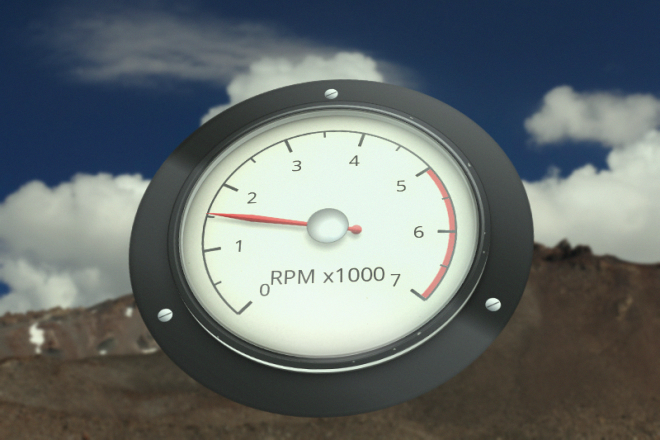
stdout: 1500; rpm
